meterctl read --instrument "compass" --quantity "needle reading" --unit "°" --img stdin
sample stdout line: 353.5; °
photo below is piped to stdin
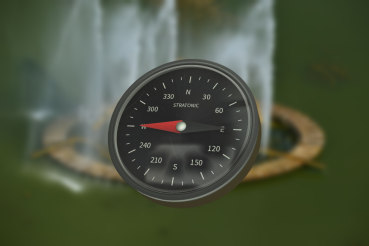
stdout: 270; °
